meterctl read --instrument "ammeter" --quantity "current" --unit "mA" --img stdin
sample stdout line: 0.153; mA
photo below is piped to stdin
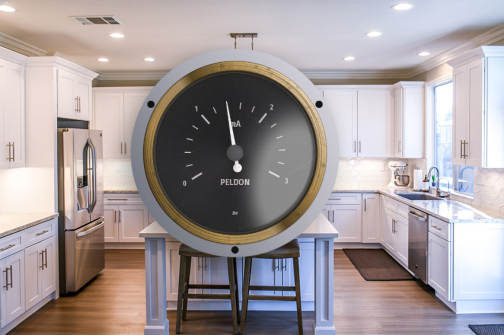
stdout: 1.4; mA
